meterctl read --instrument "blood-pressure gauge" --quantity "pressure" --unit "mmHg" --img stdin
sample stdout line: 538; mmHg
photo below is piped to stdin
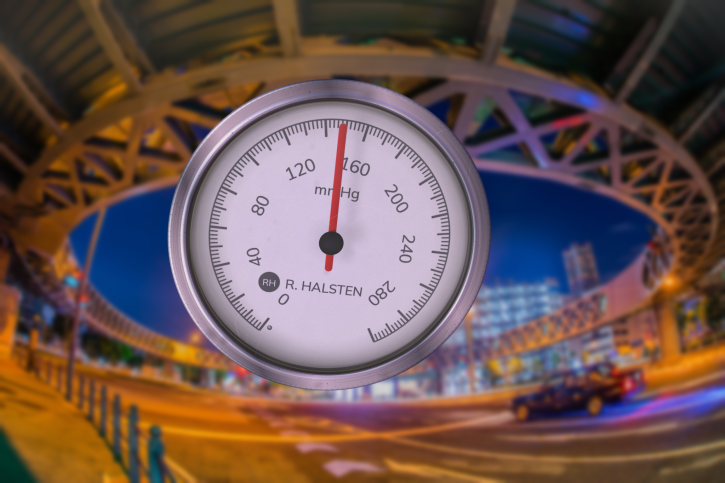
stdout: 148; mmHg
